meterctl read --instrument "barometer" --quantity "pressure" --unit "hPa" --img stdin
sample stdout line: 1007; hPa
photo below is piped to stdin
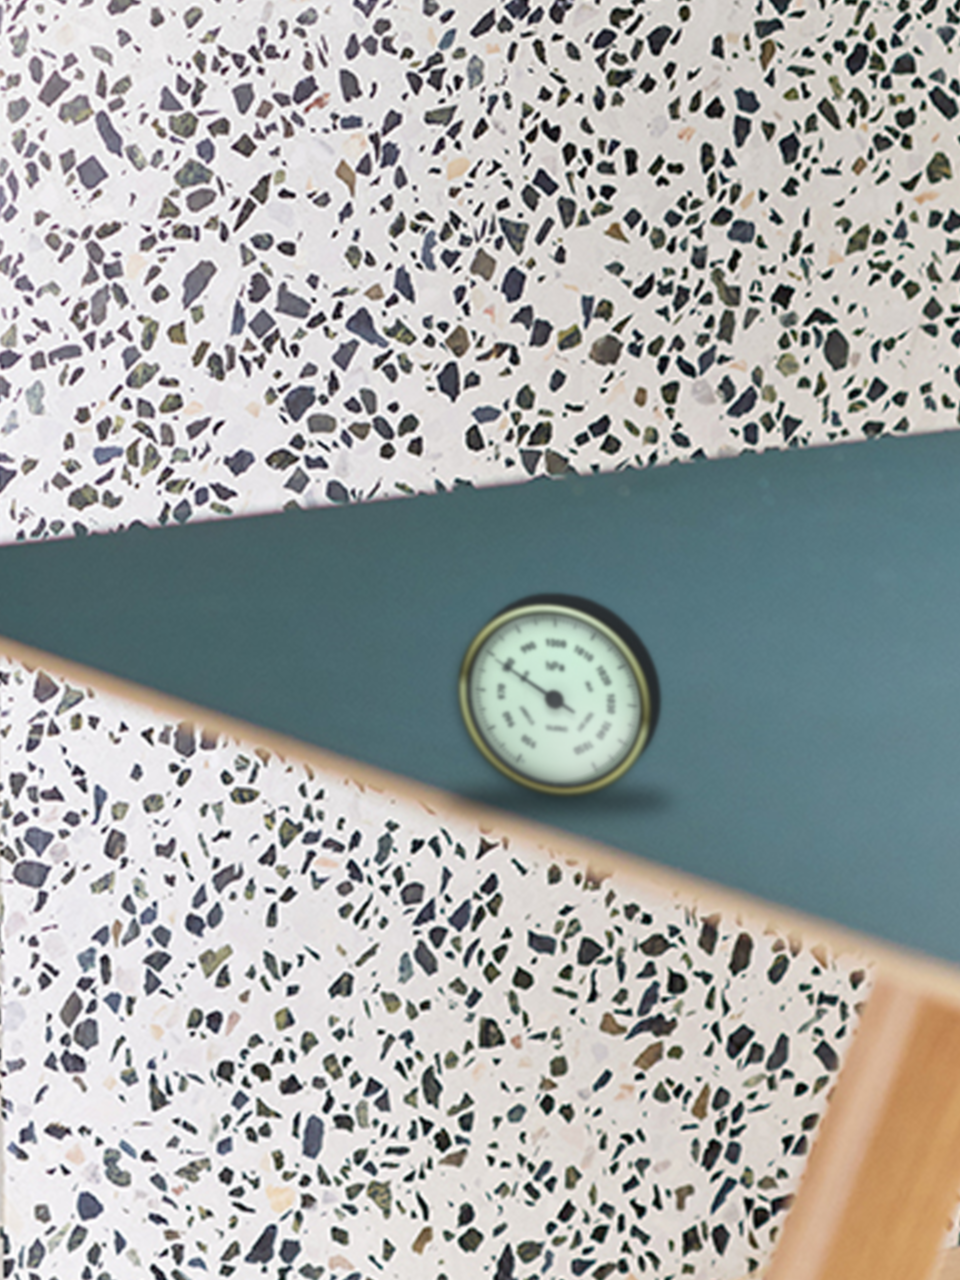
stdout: 980; hPa
